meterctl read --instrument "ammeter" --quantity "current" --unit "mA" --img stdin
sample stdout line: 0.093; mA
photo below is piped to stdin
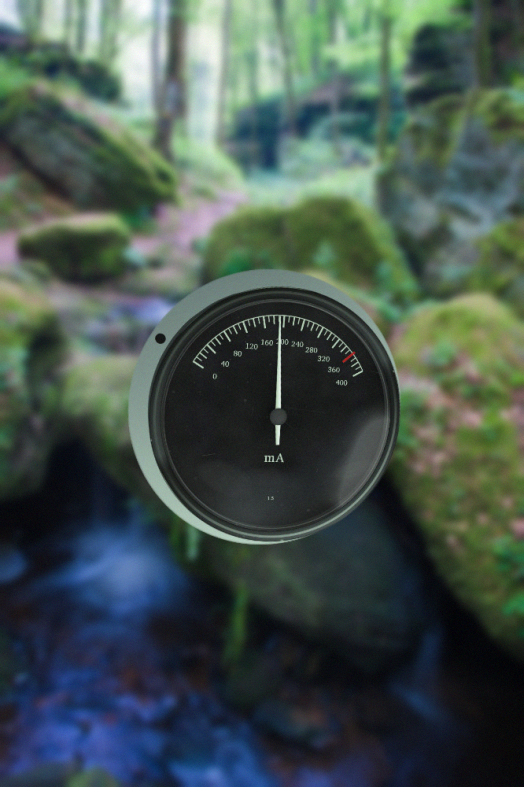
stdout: 190; mA
